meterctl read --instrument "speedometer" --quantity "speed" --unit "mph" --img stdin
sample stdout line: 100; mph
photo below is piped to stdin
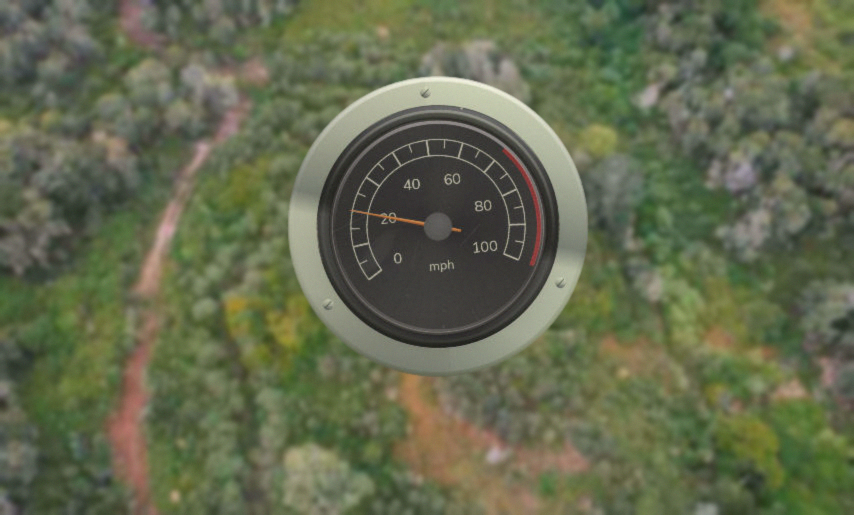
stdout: 20; mph
